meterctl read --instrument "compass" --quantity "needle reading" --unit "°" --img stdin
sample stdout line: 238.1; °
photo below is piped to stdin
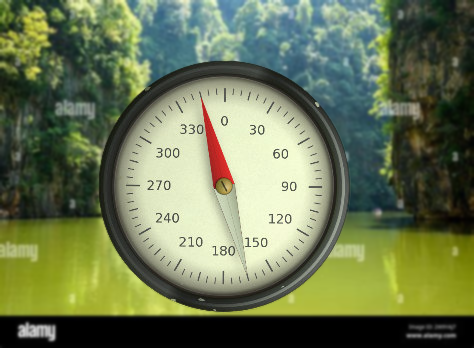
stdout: 345; °
